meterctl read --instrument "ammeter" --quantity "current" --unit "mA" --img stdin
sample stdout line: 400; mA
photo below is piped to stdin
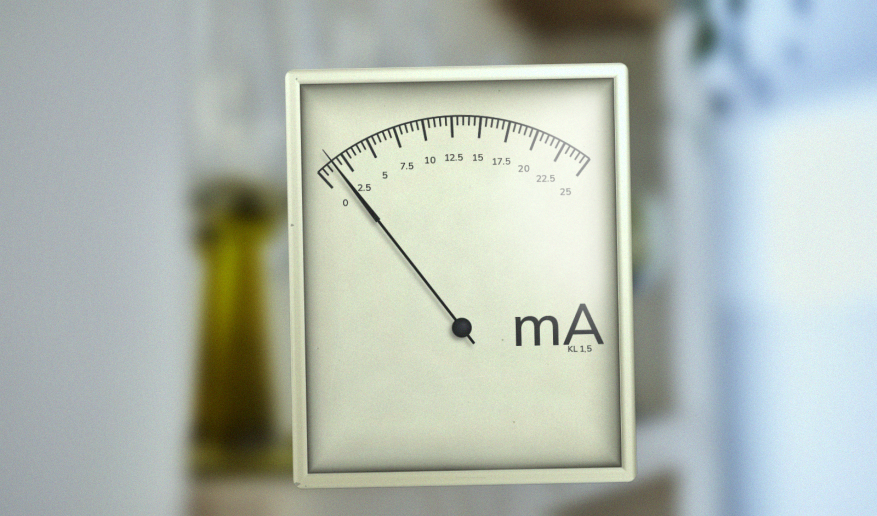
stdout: 1.5; mA
